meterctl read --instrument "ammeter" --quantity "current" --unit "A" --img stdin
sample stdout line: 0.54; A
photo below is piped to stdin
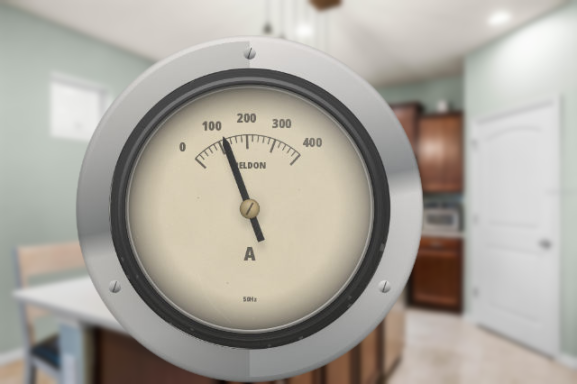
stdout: 120; A
